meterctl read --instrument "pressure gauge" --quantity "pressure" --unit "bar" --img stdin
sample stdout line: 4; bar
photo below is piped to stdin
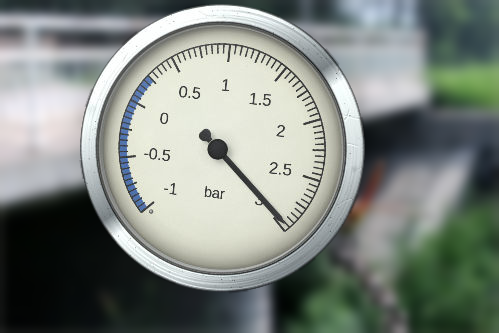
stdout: 2.95; bar
